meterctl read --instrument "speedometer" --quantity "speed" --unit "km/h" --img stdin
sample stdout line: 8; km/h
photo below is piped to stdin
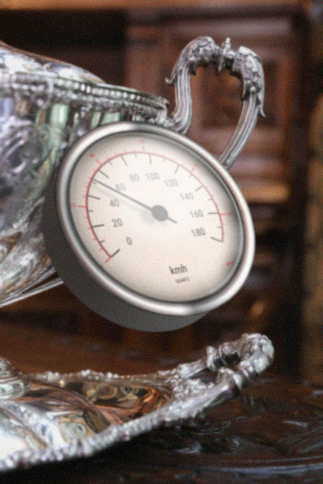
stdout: 50; km/h
